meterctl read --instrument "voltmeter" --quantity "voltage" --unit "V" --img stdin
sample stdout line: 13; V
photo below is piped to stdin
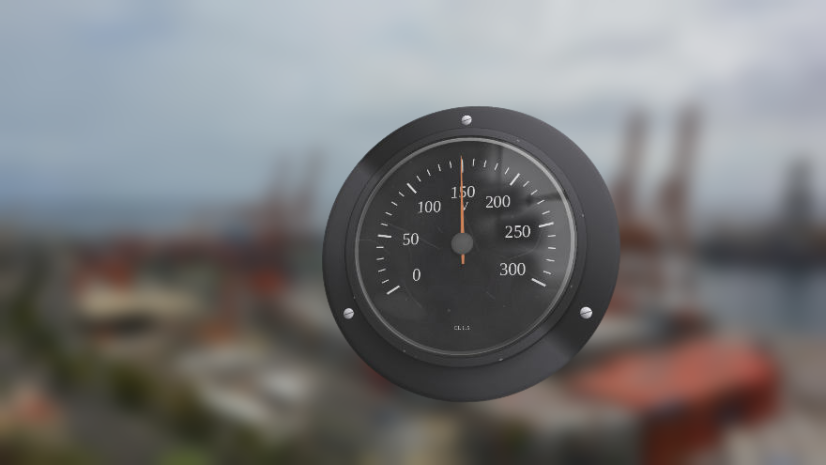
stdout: 150; V
